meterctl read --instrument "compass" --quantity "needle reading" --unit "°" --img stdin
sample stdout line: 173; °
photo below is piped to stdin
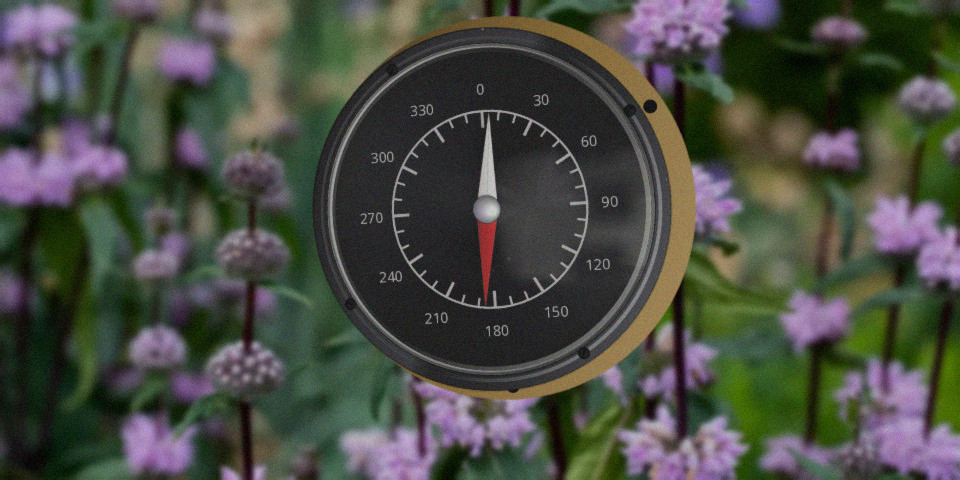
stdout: 185; °
